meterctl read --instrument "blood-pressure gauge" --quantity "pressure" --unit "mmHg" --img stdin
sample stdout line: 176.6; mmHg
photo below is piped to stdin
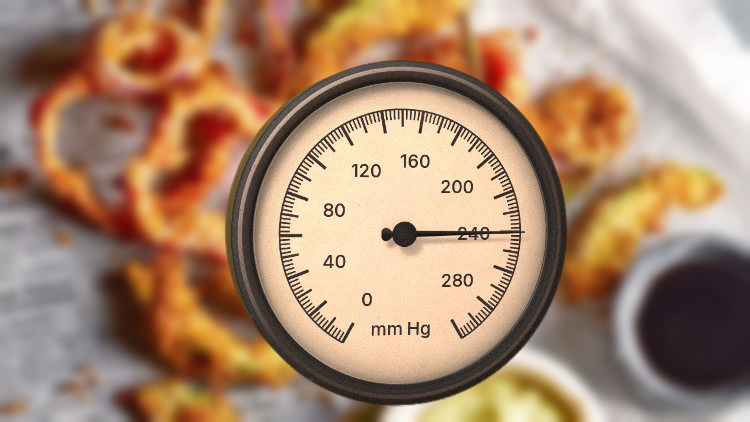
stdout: 240; mmHg
